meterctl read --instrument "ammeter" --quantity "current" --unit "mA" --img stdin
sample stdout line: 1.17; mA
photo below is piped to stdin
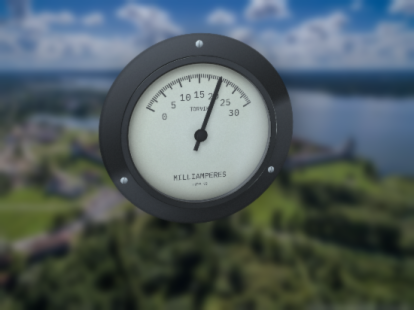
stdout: 20; mA
